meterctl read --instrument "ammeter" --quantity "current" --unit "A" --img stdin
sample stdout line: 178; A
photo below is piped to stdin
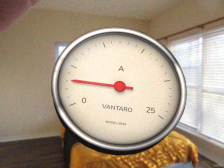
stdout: 3; A
